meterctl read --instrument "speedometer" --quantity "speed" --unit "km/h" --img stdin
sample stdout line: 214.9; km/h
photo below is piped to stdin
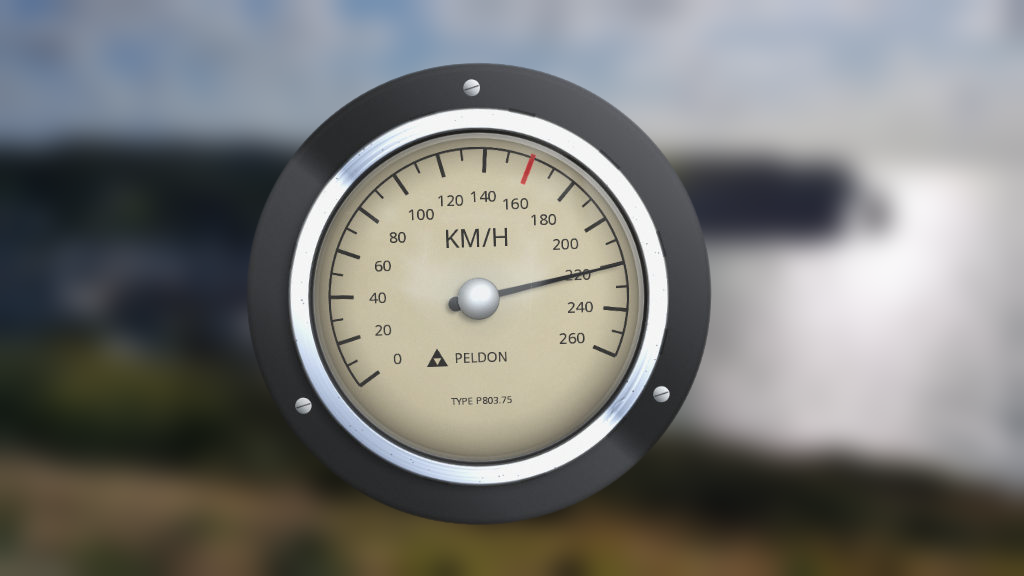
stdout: 220; km/h
